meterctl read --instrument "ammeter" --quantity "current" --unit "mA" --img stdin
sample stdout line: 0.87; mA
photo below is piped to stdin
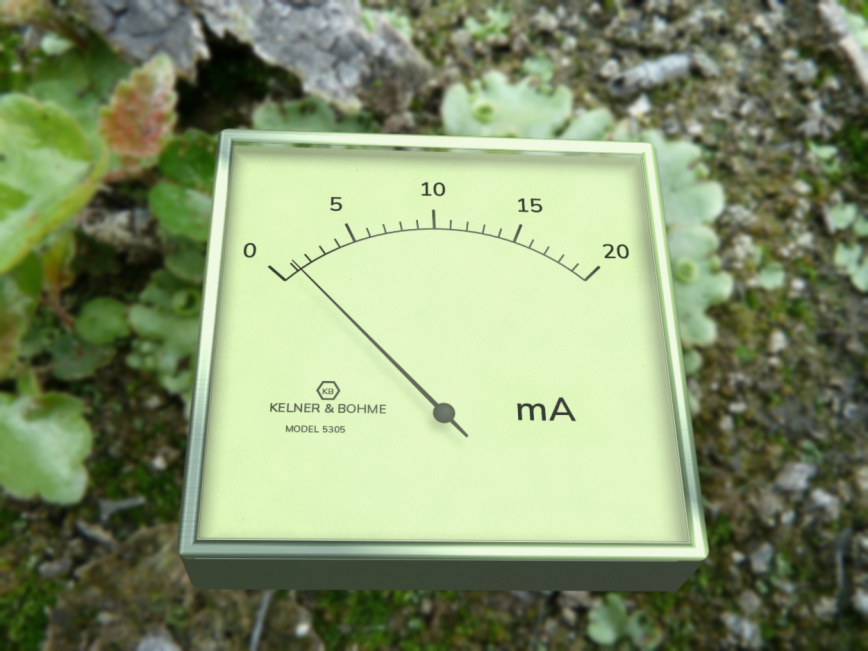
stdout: 1; mA
